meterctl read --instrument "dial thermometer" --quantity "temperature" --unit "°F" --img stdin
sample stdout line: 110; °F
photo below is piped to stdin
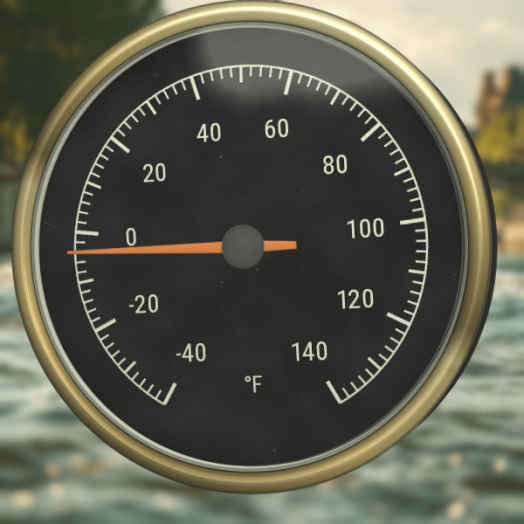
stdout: -4; °F
